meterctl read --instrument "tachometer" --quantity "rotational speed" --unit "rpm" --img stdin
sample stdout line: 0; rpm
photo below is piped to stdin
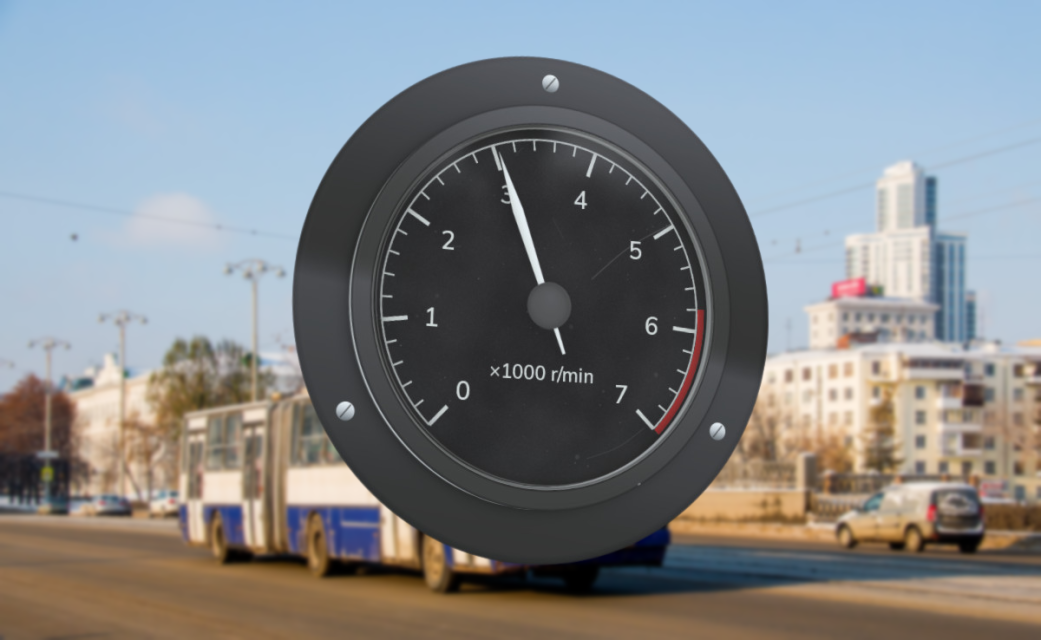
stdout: 3000; rpm
